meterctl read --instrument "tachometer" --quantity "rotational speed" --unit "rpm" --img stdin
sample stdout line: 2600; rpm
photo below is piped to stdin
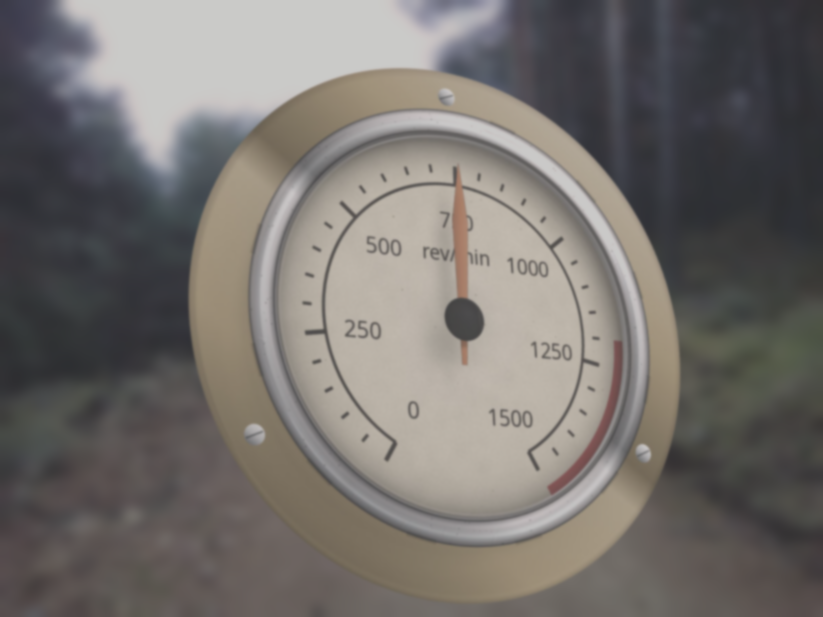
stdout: 750; rpm
